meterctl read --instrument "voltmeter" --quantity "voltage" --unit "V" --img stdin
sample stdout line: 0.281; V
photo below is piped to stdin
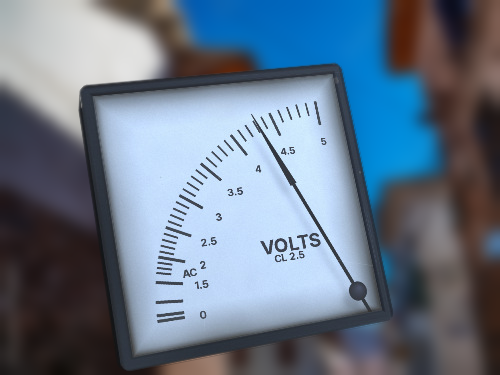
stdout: 4.3; V
